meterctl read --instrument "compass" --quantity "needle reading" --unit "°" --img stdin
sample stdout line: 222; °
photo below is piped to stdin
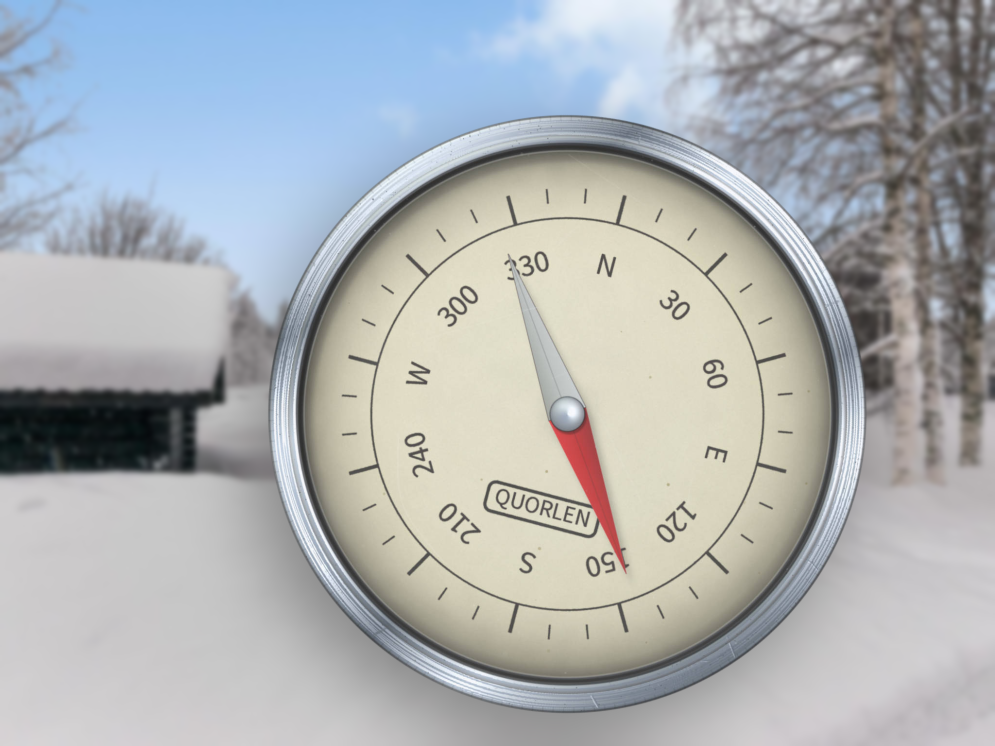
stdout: 145; °
